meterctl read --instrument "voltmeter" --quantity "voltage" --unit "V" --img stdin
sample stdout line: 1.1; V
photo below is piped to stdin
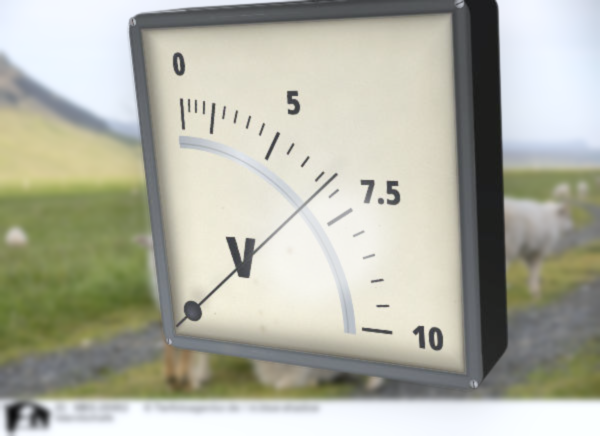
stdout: 6.75; V
